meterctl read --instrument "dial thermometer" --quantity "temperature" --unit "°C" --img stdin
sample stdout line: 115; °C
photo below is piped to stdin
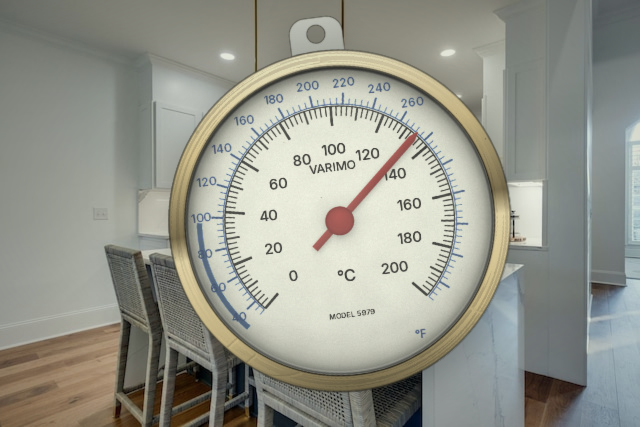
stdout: 134; °C
